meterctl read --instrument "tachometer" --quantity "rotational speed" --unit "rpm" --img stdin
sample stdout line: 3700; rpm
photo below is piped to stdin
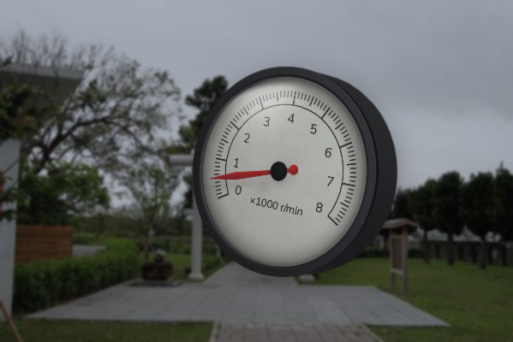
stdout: 500; rpm
